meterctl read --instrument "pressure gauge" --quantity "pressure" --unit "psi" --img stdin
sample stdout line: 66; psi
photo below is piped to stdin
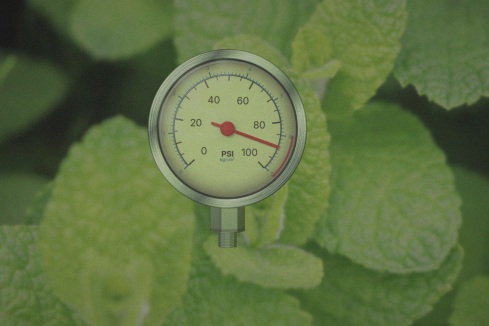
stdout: 90; psi
